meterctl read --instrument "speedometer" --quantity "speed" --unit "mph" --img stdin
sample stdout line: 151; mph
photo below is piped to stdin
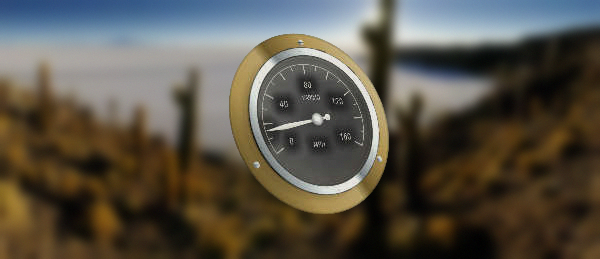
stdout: 15; mph
